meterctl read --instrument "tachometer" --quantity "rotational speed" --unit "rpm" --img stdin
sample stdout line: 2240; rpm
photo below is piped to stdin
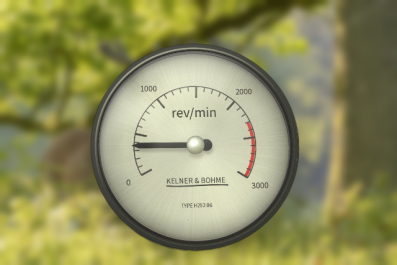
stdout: 350; rpm
